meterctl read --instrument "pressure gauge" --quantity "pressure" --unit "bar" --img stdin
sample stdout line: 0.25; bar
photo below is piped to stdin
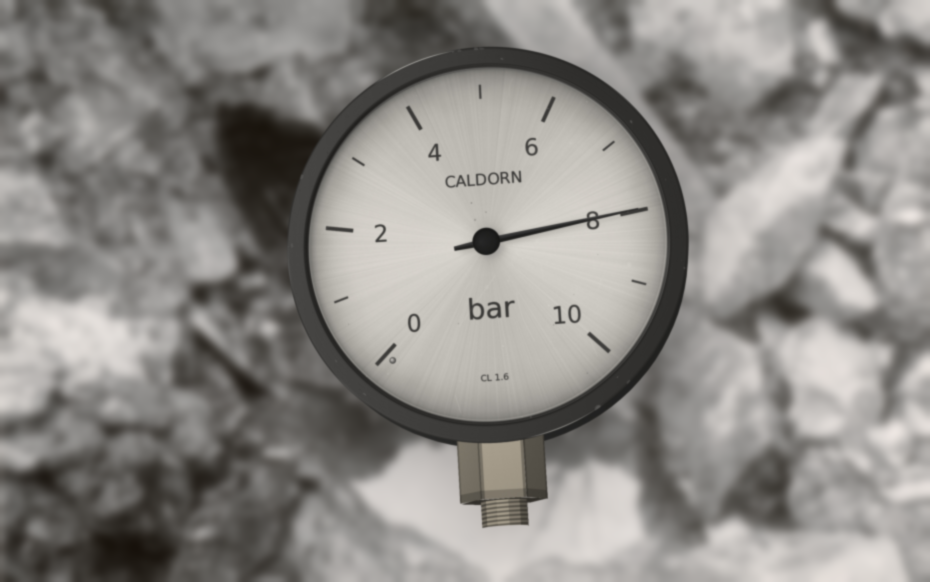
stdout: 8; bar
